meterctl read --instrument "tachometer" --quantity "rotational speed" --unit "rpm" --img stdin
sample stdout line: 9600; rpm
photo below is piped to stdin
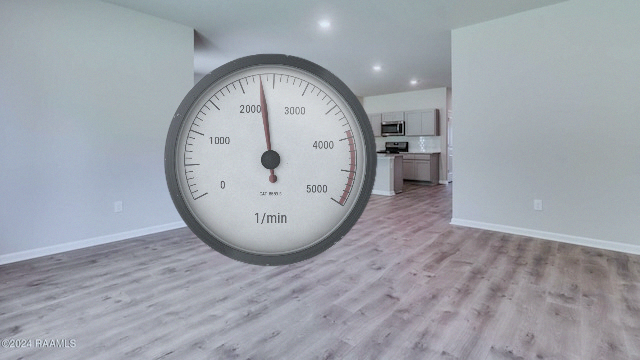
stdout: 2300; rpm
